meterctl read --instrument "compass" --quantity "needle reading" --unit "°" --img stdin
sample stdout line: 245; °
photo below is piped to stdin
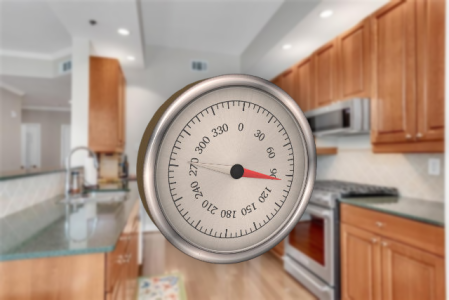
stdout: 95; °
